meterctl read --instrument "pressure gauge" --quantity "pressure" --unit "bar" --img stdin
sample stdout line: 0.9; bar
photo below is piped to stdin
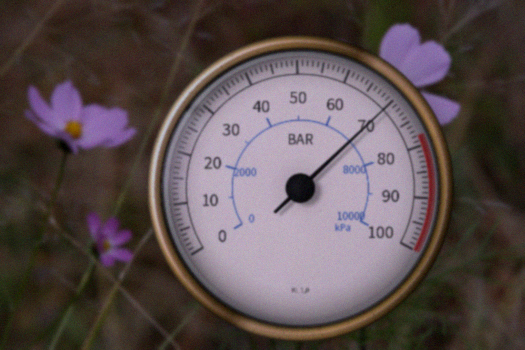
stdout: 70; bar
